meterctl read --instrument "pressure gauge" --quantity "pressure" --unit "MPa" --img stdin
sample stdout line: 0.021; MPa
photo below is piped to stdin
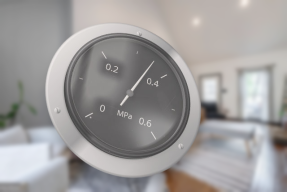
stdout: 0.35; MPa
